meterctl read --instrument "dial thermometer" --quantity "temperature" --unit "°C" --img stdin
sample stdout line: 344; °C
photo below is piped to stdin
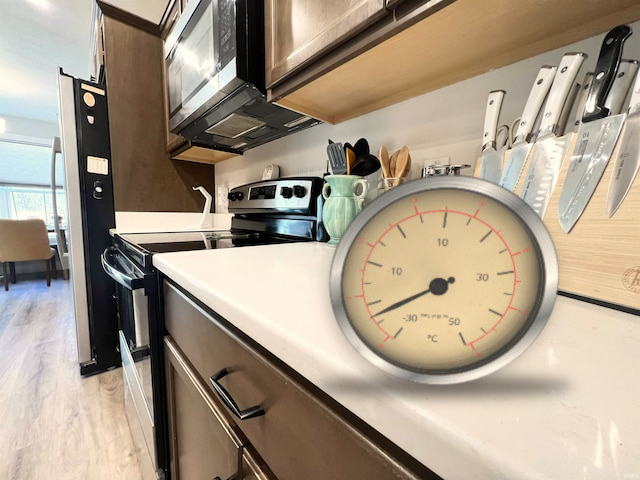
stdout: -22.5; °C
